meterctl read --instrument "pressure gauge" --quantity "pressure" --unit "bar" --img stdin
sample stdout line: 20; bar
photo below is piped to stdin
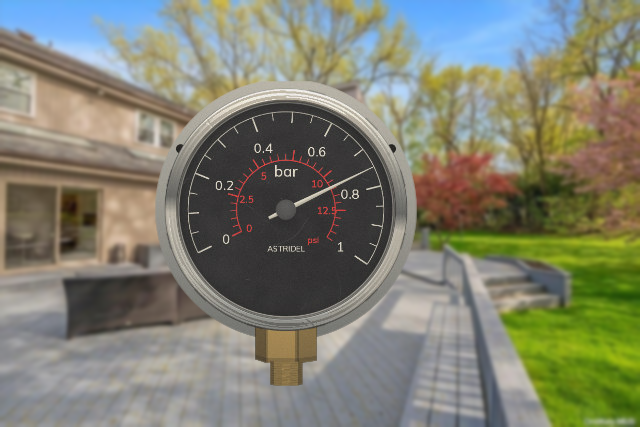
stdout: 0.75; bar
